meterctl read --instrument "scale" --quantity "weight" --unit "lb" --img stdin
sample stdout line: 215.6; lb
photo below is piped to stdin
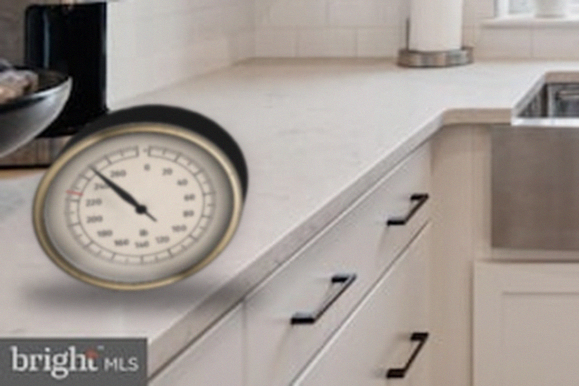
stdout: 250; lb
